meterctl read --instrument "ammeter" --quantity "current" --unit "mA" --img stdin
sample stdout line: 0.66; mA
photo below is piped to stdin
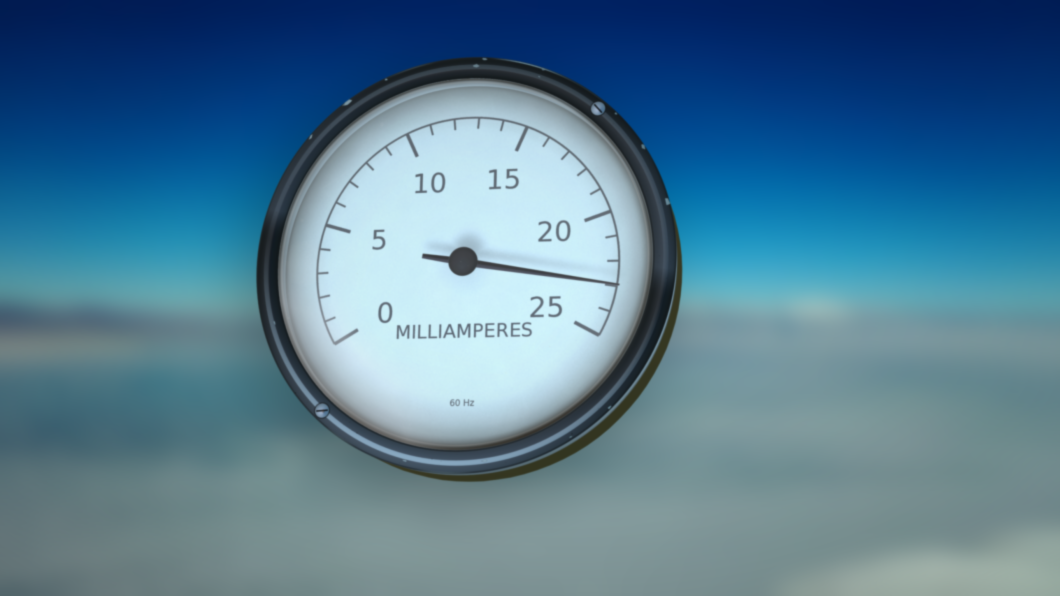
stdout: 23; mA
